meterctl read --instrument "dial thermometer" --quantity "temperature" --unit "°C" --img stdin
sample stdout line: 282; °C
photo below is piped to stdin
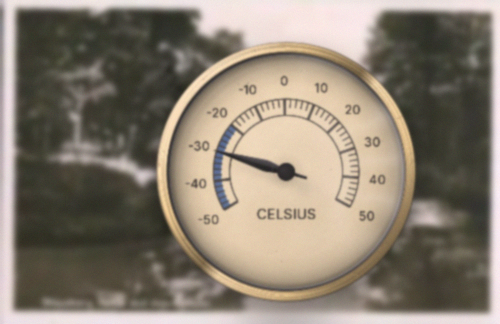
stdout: -30; °C
